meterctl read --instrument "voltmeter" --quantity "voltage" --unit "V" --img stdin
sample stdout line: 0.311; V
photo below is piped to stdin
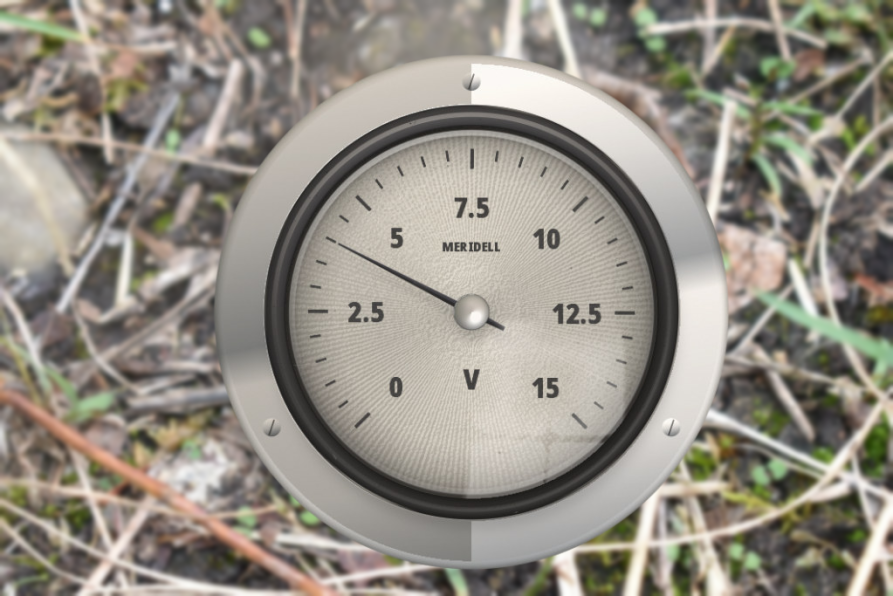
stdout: 4; V
